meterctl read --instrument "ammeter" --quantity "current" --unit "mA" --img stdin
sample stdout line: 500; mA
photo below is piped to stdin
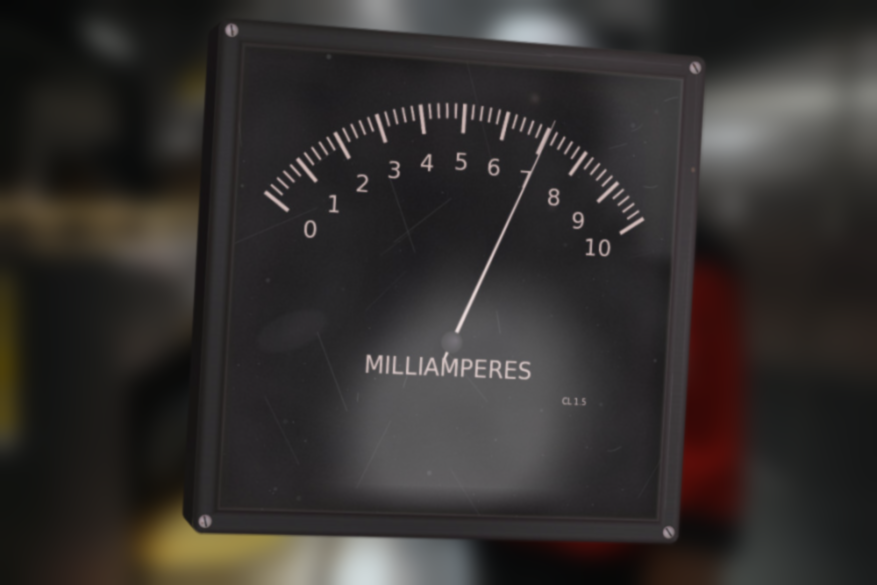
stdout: 7; mA
